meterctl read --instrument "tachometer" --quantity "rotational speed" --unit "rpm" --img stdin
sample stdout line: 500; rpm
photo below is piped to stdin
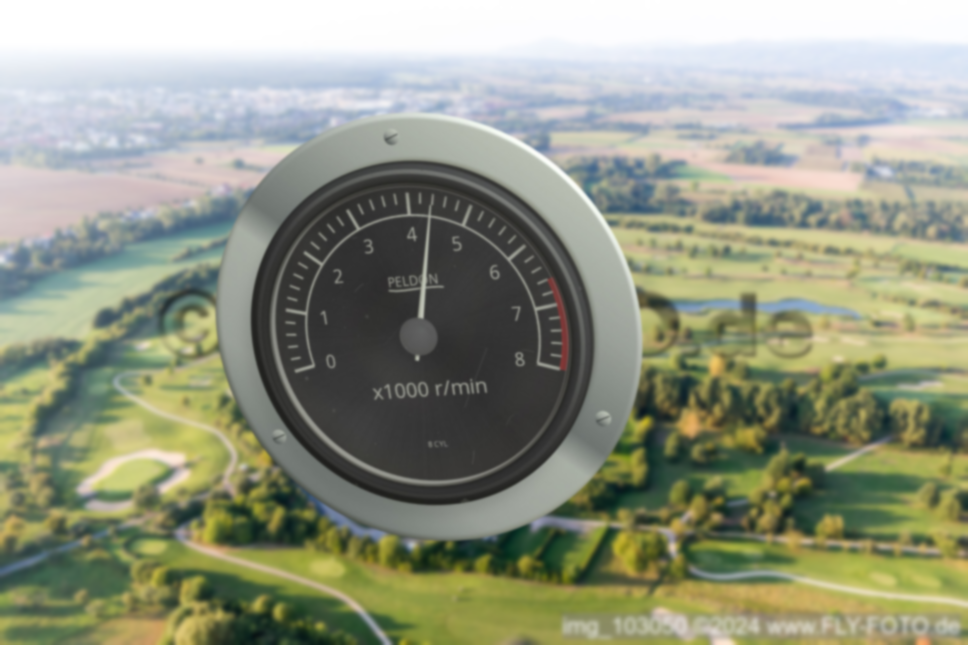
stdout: 4400; rpm
